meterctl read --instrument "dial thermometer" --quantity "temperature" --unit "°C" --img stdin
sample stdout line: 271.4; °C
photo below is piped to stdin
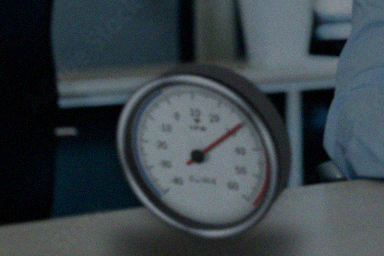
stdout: 30; °C
